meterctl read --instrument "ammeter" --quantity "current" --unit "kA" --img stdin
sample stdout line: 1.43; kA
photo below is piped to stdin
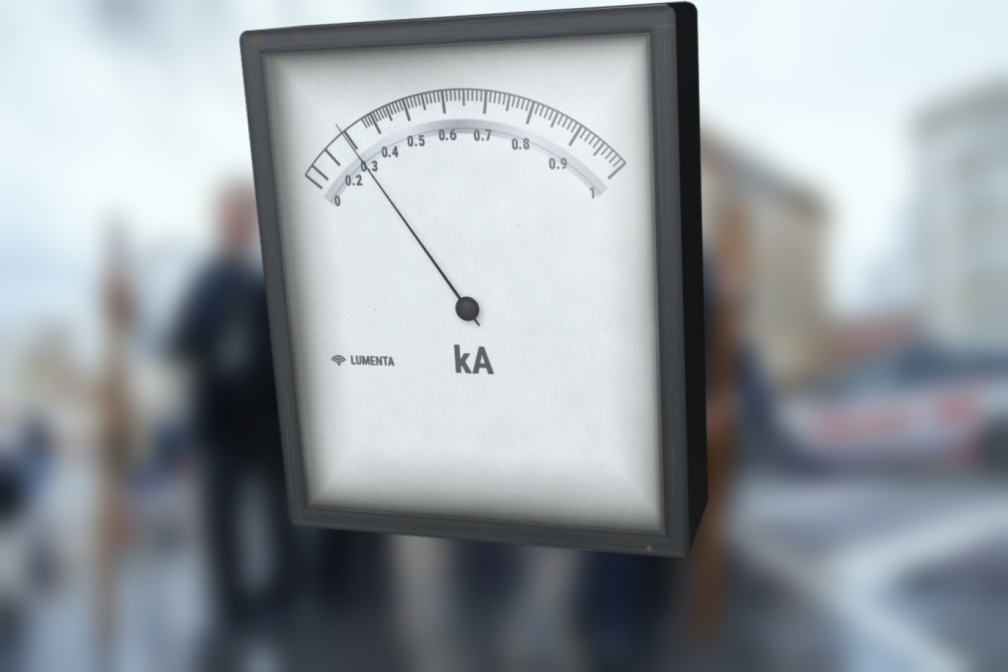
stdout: 0.3; kA
